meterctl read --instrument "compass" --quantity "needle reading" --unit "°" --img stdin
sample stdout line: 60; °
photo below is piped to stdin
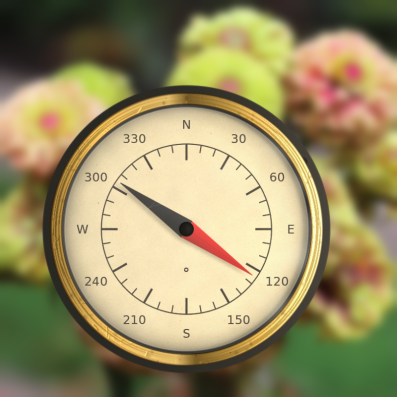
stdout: 125; °
